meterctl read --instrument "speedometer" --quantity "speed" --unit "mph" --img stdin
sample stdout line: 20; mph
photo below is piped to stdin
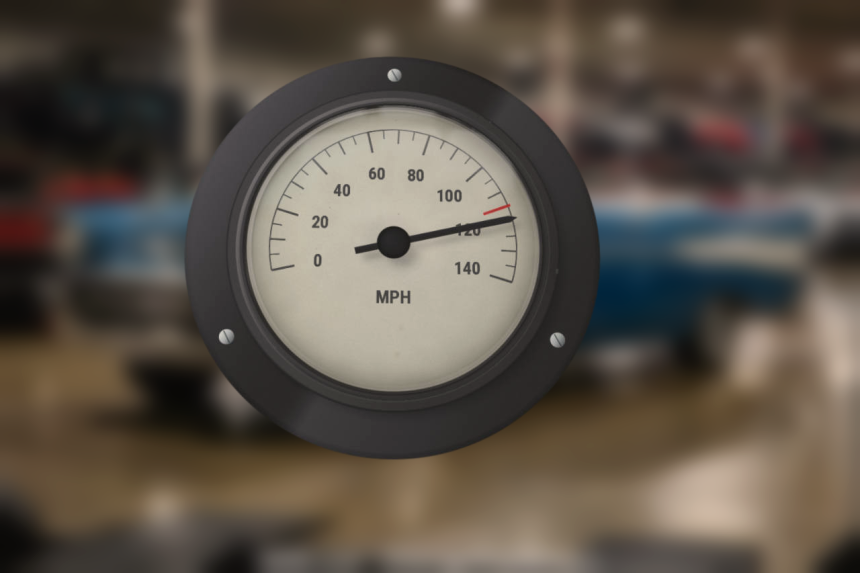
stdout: 120; mph
